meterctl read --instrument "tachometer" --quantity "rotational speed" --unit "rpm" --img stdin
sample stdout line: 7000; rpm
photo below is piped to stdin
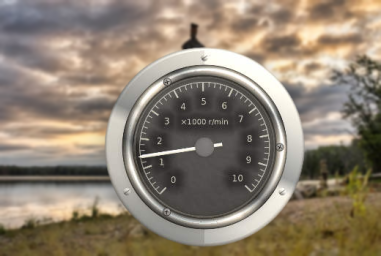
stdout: 1400; rpm
